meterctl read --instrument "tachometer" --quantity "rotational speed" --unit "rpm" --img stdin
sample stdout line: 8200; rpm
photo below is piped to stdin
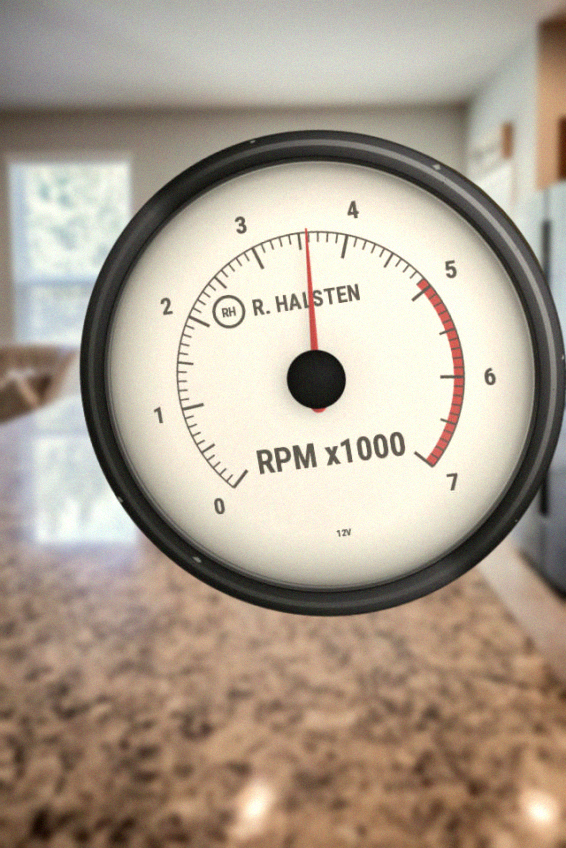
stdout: 3600; rpm
